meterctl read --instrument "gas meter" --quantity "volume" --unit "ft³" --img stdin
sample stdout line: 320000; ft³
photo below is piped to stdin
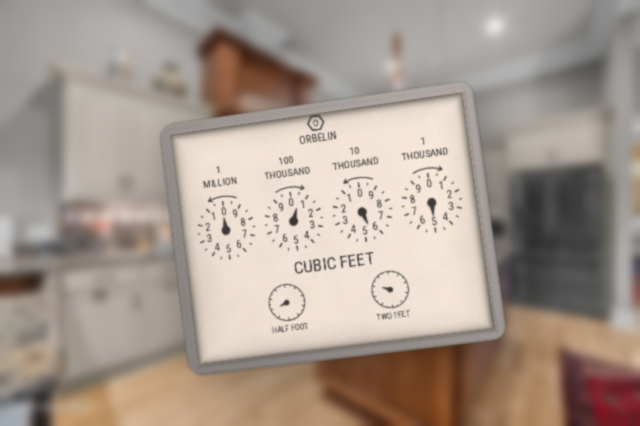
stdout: 5500; ft³
